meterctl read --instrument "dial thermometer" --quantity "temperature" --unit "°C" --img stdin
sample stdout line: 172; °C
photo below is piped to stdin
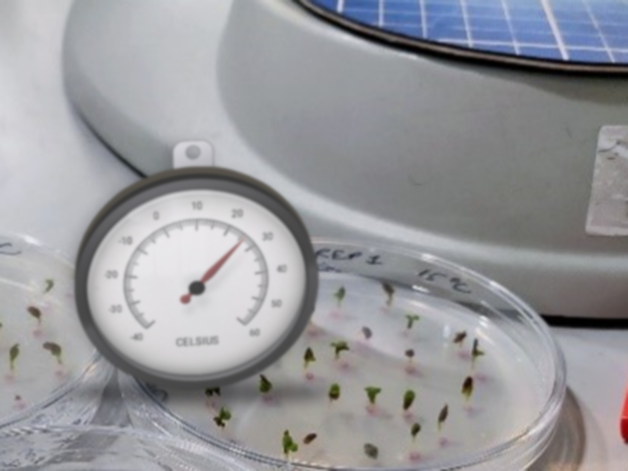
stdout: 25; °C
